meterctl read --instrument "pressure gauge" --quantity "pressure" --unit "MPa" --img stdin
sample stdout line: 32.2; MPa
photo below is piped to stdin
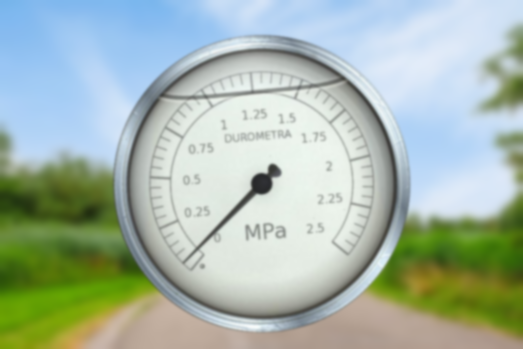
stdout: 0.05; MPa
